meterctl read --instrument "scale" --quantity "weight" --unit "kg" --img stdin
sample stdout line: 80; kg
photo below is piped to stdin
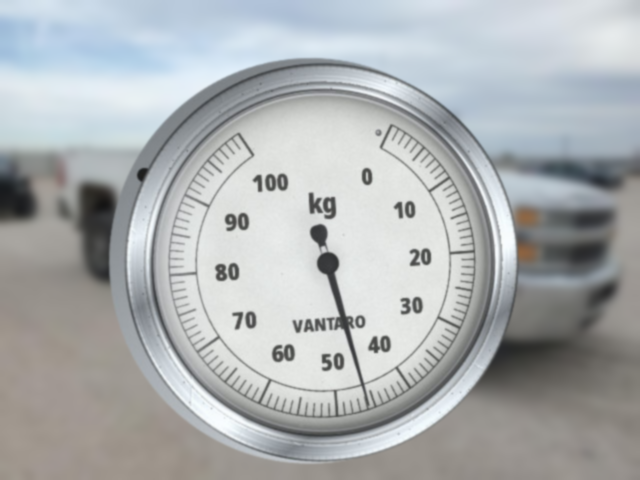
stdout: 46; kg
